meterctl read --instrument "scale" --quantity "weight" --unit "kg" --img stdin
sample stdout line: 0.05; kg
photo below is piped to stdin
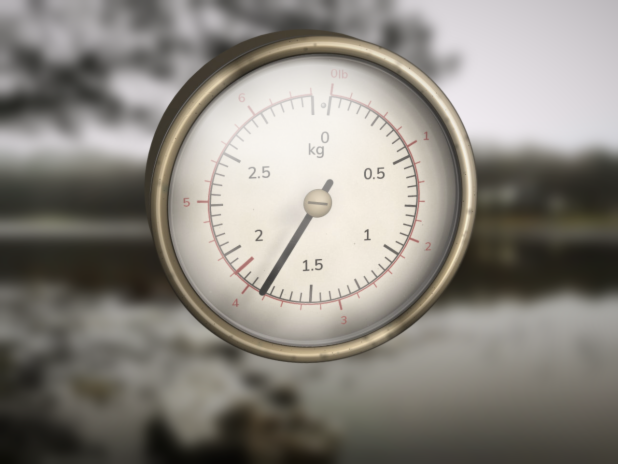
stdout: 1.75; kg
